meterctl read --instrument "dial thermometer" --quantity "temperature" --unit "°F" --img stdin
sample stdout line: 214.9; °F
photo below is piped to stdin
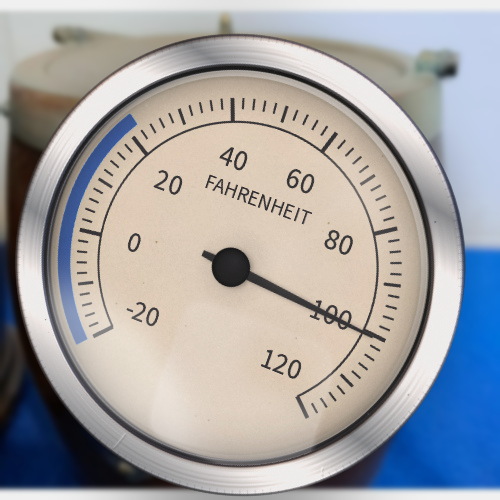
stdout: 100; °F
